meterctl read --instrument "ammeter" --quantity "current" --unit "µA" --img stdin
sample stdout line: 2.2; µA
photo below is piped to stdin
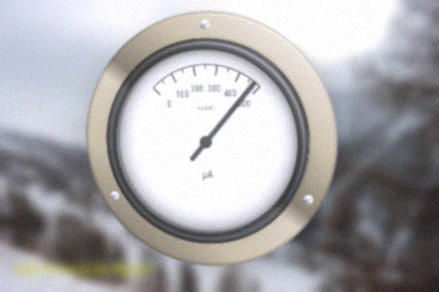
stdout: 475; µA
